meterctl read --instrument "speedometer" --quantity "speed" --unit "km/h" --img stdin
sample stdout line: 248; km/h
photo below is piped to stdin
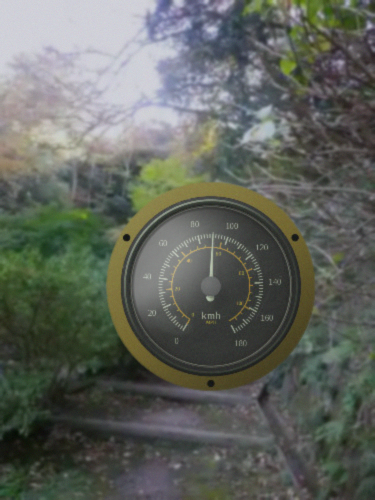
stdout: 90; km/h
